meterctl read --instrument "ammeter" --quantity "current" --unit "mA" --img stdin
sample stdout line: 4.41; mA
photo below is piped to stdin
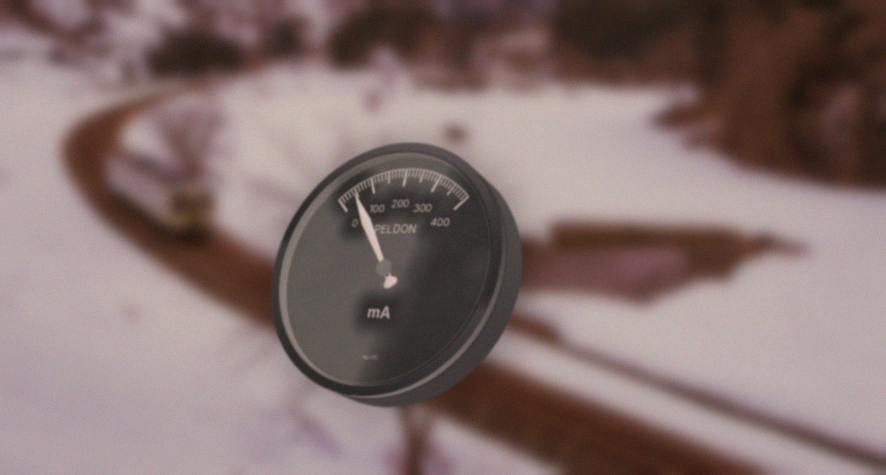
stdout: 50; mA
